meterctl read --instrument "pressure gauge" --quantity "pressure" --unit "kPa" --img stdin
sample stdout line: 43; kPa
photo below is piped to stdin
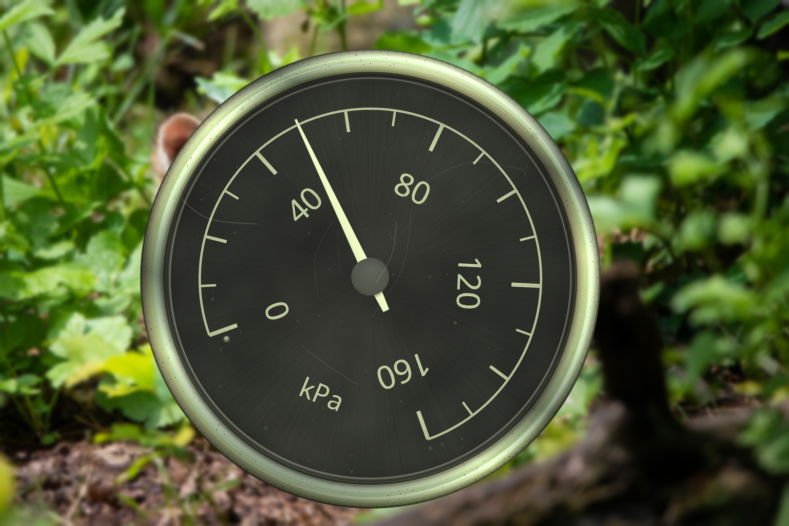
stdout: 50; kPa
